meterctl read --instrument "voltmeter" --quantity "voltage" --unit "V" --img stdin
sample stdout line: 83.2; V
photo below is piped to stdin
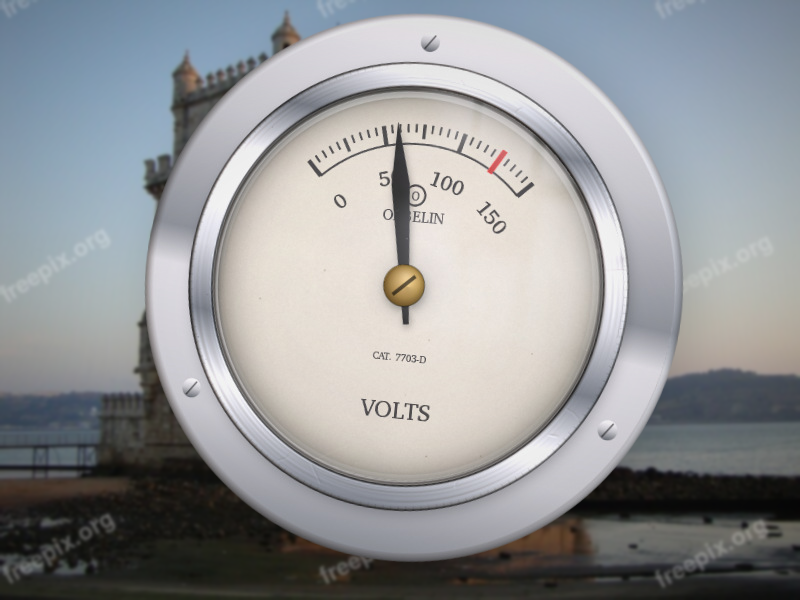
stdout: 60; V
